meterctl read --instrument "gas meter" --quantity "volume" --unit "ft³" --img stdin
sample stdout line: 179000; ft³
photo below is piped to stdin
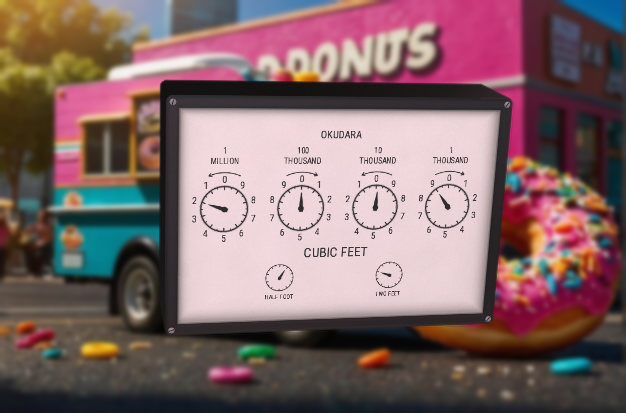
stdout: 199900; ft³
